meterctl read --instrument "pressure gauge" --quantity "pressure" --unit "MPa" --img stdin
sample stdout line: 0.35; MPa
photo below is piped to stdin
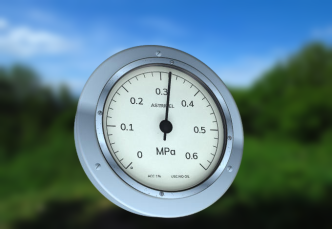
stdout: 0.32; MPa
